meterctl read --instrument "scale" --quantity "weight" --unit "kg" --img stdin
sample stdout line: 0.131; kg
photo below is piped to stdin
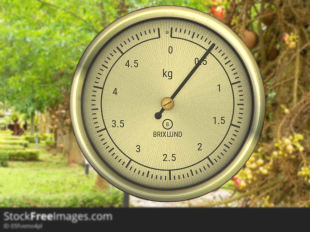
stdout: 0.5; kg
